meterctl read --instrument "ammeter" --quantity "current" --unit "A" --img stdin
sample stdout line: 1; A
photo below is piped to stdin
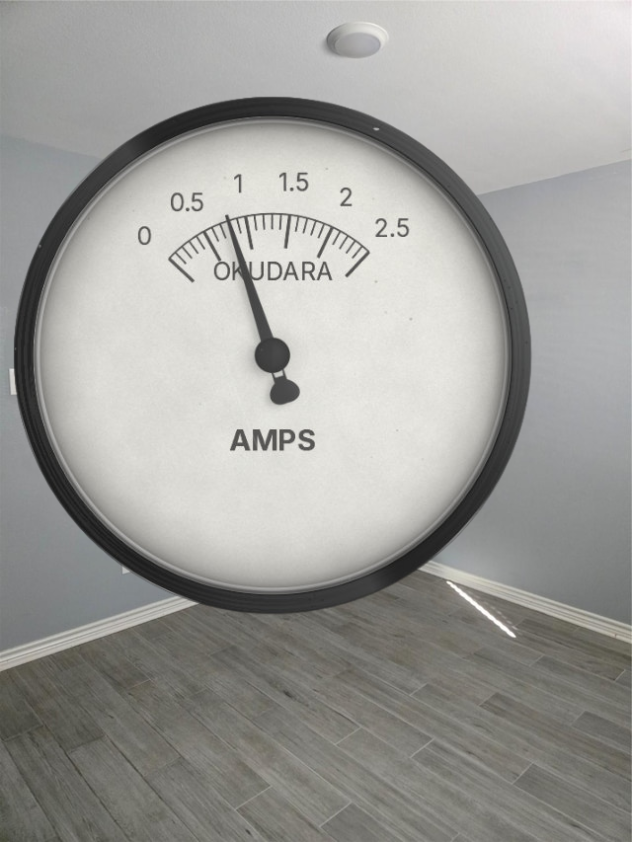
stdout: 0.8; A
